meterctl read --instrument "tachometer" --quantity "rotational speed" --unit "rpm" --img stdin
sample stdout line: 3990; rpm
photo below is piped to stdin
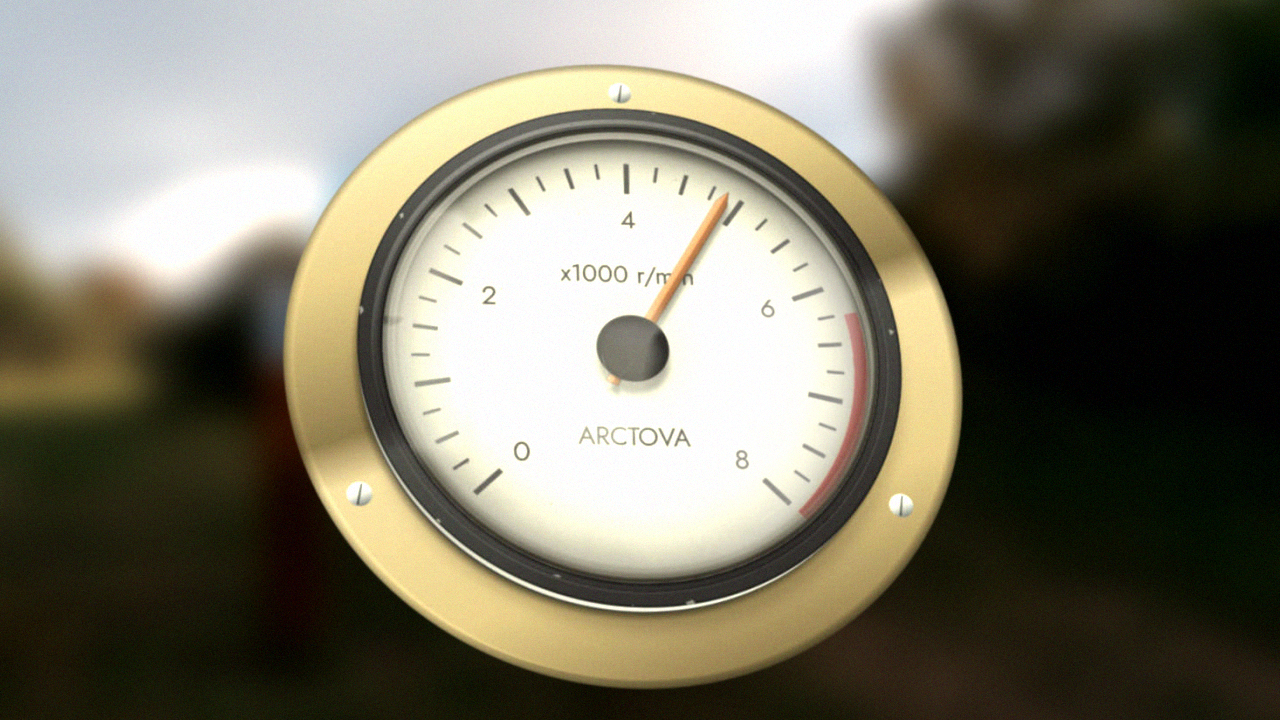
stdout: 4875; rpm
